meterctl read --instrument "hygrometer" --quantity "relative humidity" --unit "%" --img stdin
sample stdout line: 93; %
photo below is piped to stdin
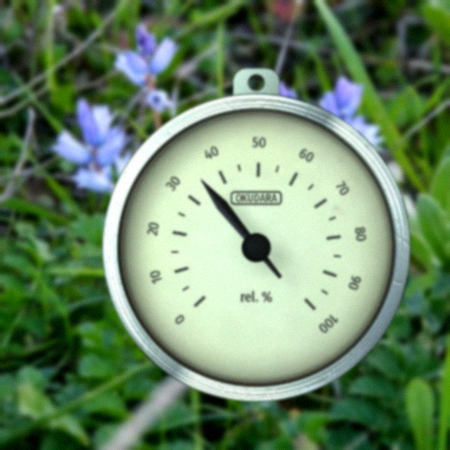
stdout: 35; %
